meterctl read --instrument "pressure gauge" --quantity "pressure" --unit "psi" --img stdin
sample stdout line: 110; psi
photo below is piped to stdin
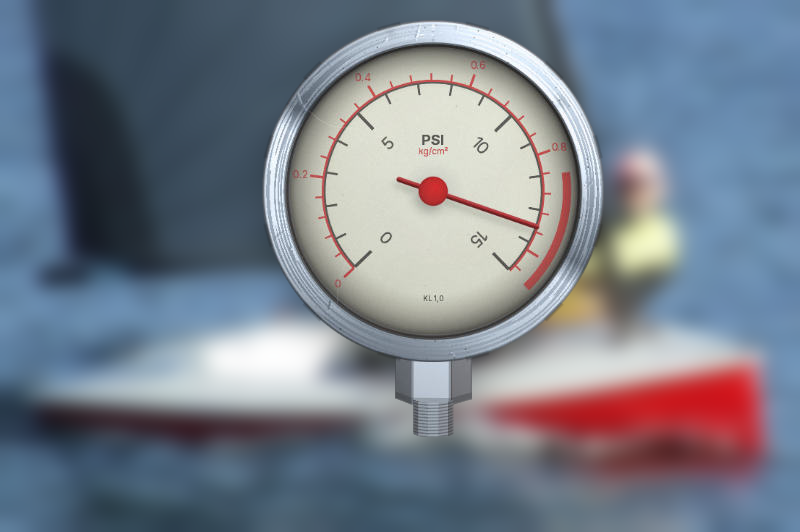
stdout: 13.5; psi
